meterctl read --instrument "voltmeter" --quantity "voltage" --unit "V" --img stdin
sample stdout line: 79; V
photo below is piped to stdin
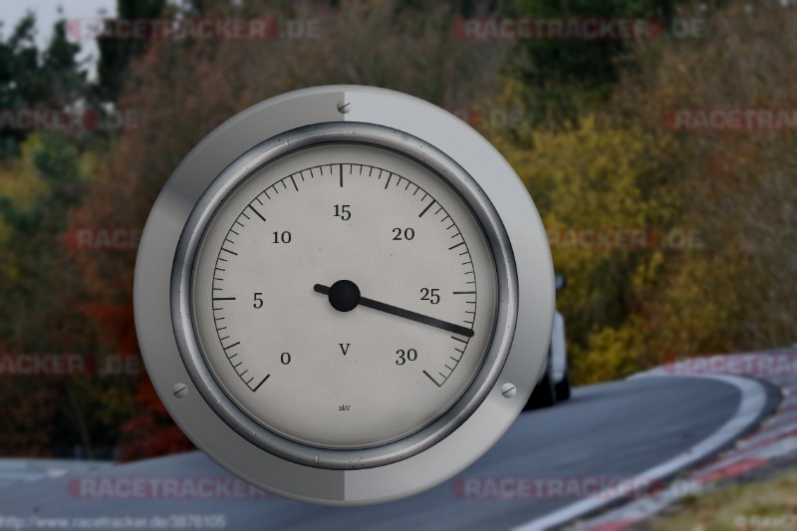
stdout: 27; V
